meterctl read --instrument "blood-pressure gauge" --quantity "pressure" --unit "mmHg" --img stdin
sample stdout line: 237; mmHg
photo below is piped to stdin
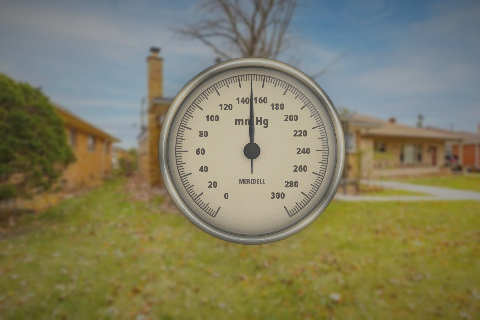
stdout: 150; mmHg
